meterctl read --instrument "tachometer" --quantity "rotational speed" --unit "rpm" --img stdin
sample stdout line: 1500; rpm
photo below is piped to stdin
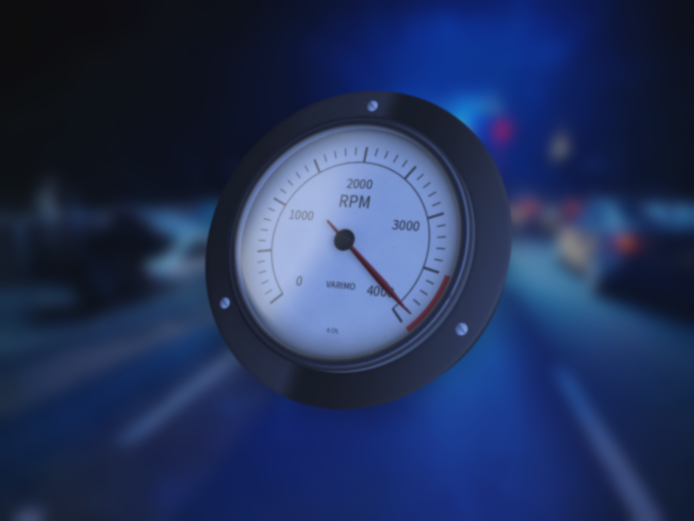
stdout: 3900; rpm
